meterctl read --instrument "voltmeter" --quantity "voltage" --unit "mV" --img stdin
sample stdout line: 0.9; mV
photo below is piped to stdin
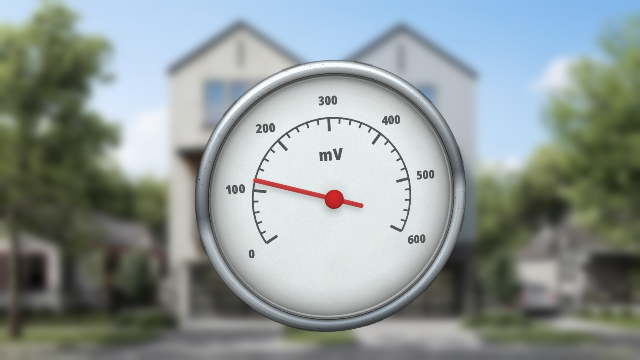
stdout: 120; mV
